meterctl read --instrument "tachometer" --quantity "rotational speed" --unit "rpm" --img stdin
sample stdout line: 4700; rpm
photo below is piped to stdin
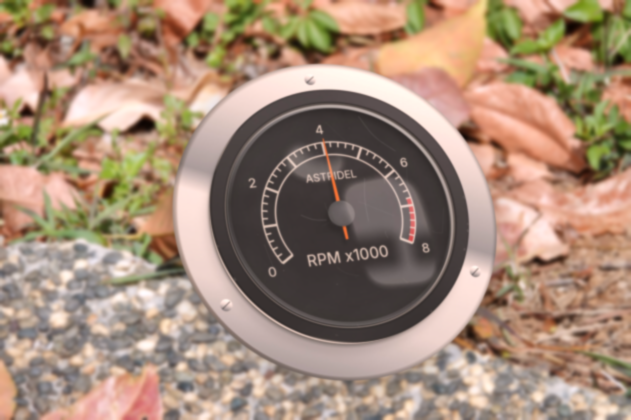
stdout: 4000; rpm
